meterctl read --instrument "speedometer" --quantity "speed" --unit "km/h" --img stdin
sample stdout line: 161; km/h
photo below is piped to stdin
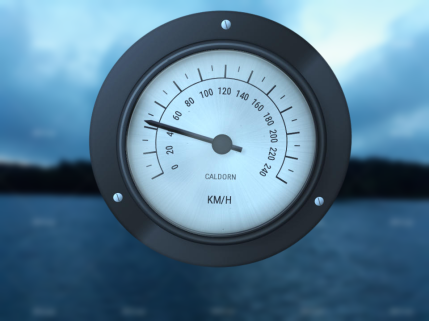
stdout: 45; km/h
